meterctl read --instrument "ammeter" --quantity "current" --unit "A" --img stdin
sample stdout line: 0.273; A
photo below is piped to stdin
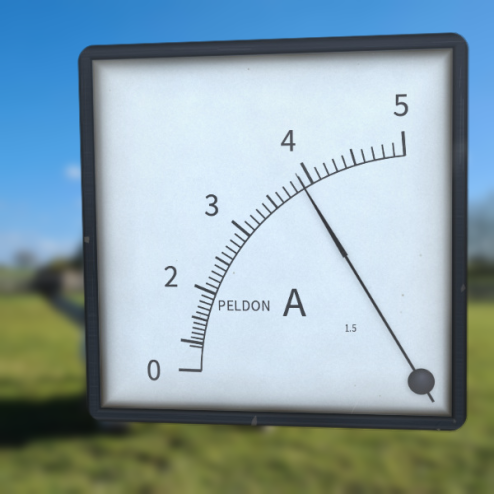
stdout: 3.9; A
